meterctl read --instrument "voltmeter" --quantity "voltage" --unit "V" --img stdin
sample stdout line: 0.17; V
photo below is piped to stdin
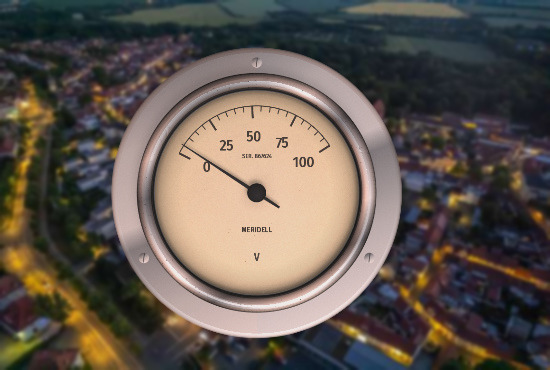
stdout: 5; V
